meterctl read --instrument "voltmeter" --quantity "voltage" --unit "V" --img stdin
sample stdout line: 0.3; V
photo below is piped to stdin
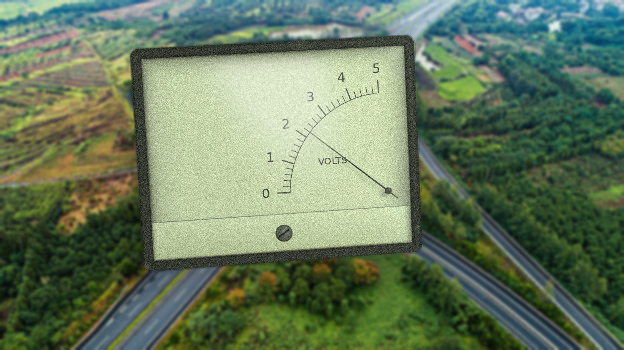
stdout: 2.2; V
